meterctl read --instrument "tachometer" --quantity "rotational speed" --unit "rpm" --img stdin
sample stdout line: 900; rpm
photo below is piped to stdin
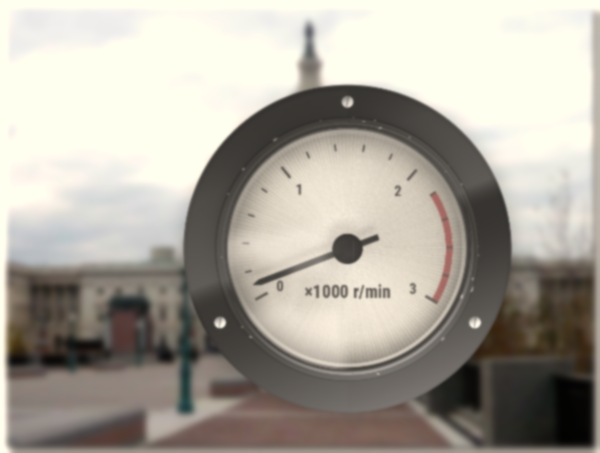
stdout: 100; rpm
